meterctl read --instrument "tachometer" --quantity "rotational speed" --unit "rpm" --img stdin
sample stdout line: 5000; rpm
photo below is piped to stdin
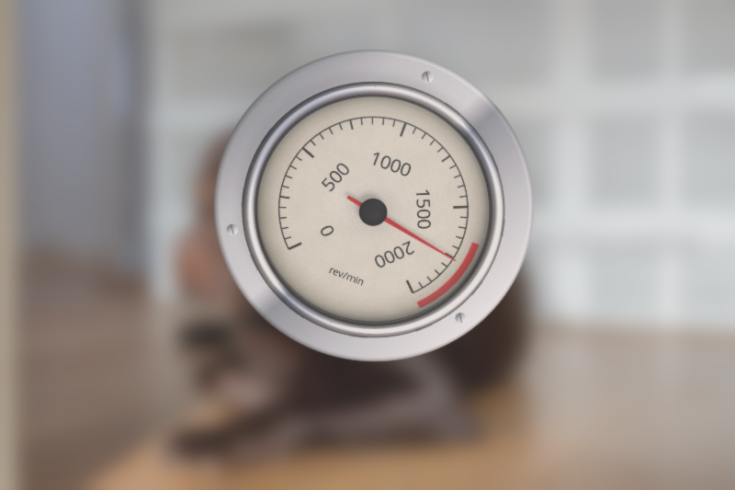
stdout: 1750; rpm
